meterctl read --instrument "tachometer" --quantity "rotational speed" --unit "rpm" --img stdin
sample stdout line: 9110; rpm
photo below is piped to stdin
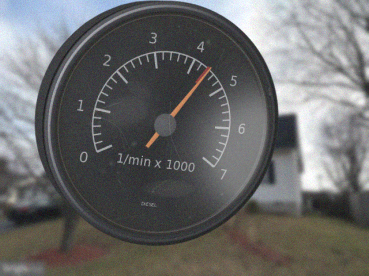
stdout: 4400; rpm
